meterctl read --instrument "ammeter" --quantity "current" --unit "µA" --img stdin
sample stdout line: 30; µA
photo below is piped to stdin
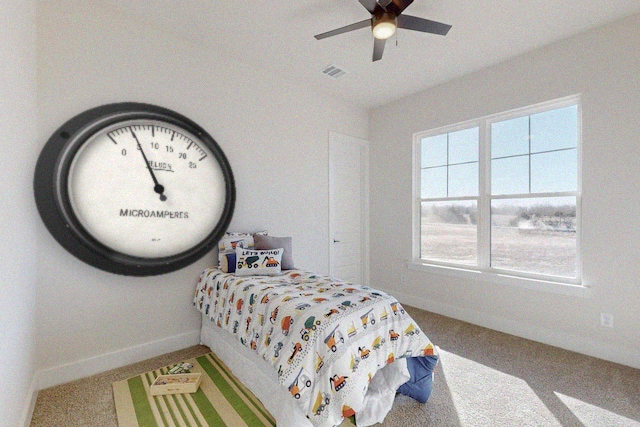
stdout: 5; µA
